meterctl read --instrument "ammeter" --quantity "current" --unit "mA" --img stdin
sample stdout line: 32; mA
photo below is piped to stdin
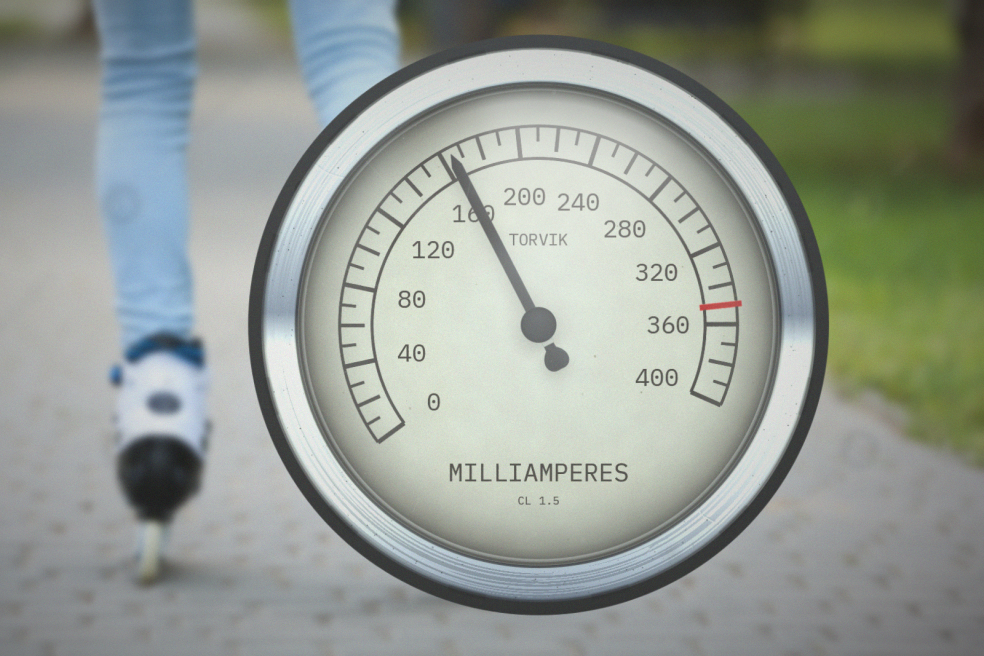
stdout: 165; mA
